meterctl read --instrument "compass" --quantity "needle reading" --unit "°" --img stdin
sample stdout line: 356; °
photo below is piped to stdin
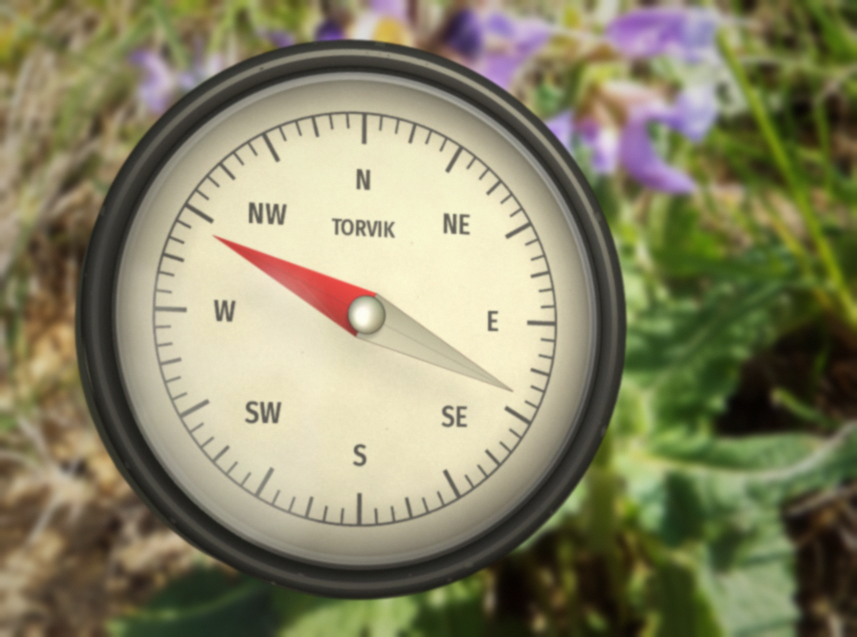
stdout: 295; °
